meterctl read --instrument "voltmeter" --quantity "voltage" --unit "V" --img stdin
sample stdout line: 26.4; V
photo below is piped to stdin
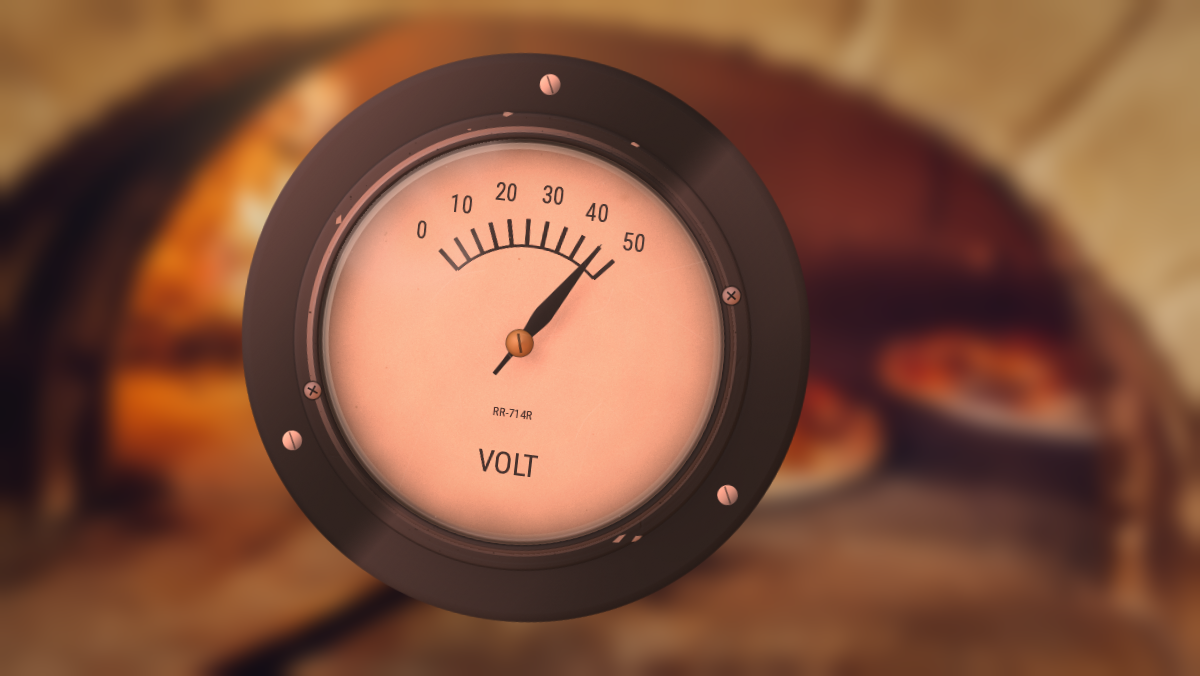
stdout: 45; V
